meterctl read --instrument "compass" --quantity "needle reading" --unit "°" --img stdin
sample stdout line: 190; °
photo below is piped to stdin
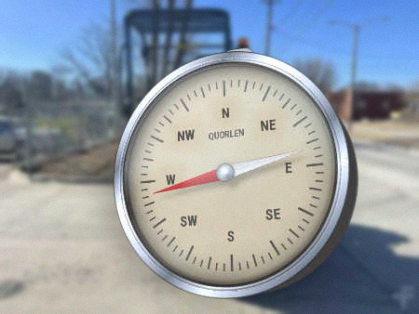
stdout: 260; °
